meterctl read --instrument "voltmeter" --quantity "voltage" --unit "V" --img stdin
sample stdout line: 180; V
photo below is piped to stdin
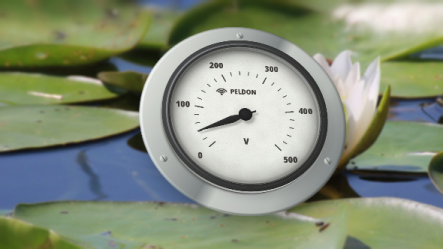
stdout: 40; V
